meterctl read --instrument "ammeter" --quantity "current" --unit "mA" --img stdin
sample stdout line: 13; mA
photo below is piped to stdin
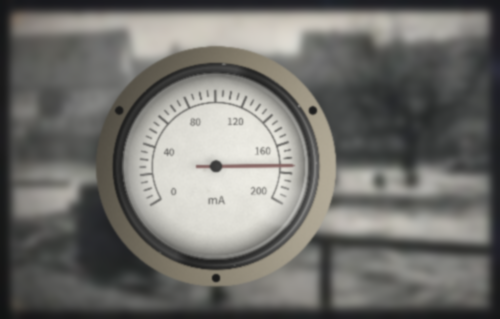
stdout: 175; mA
